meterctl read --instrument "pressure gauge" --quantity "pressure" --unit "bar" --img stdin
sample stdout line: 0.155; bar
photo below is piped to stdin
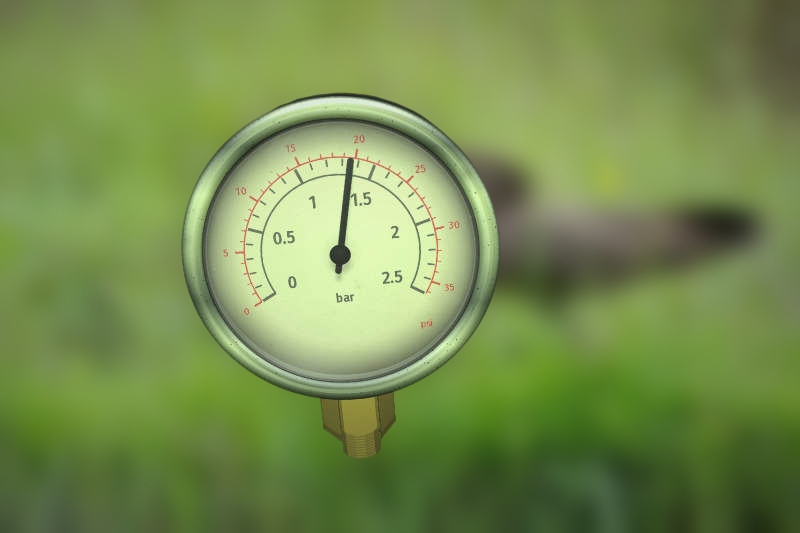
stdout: 1.35; bar
